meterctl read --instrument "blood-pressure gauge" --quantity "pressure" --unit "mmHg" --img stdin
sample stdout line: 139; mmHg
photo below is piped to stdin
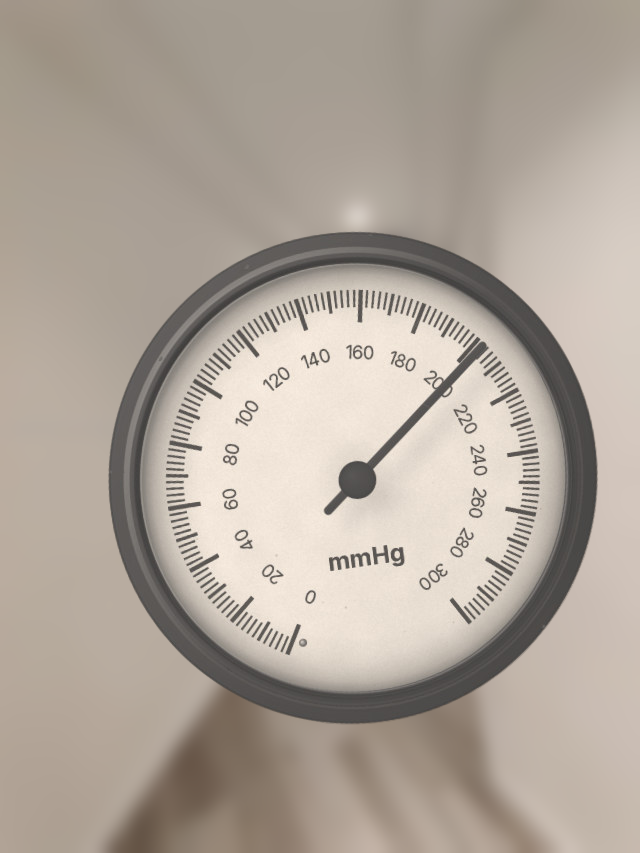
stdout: 202; mmHg
